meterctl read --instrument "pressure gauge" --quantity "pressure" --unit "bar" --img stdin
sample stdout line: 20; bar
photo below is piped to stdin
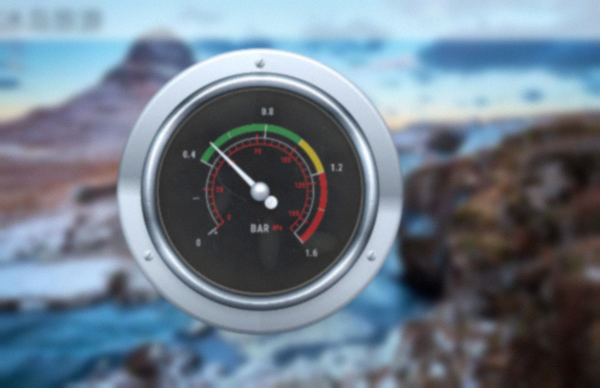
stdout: 0.5; bar
